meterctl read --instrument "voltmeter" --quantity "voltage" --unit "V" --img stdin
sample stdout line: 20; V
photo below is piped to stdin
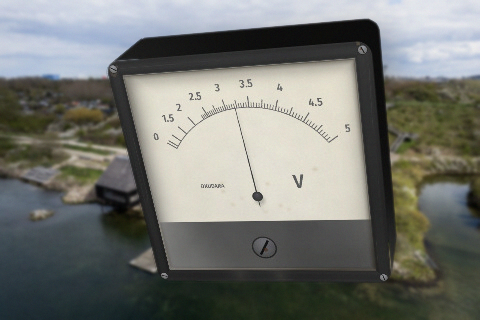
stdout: 3.25; V
